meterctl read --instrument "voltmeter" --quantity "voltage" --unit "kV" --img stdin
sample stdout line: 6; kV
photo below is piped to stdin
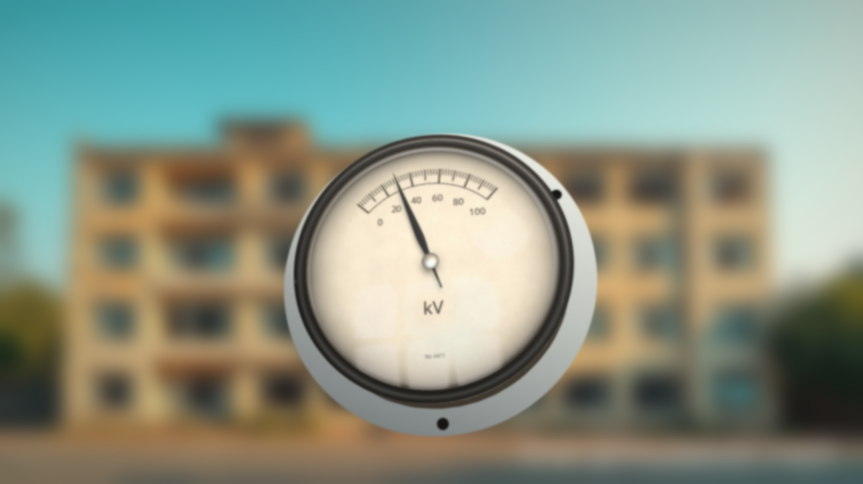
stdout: 30; kV
